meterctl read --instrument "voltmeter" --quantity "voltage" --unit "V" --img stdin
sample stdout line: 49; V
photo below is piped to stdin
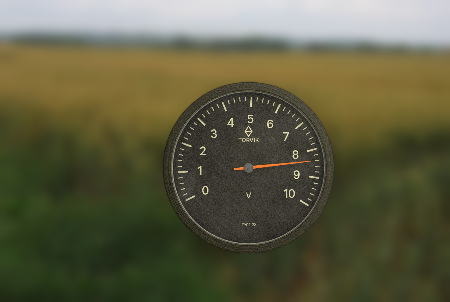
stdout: 8.4; V
